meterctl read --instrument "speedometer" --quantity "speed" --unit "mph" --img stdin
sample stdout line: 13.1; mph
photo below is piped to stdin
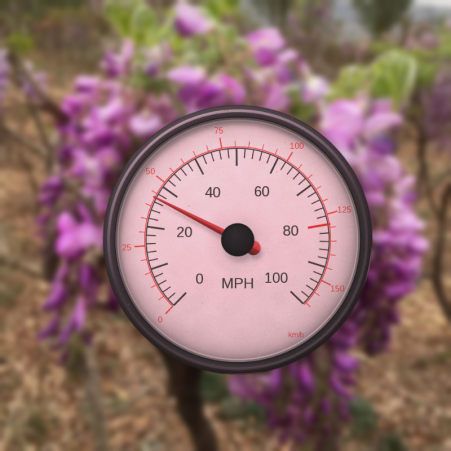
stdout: 27; mph
